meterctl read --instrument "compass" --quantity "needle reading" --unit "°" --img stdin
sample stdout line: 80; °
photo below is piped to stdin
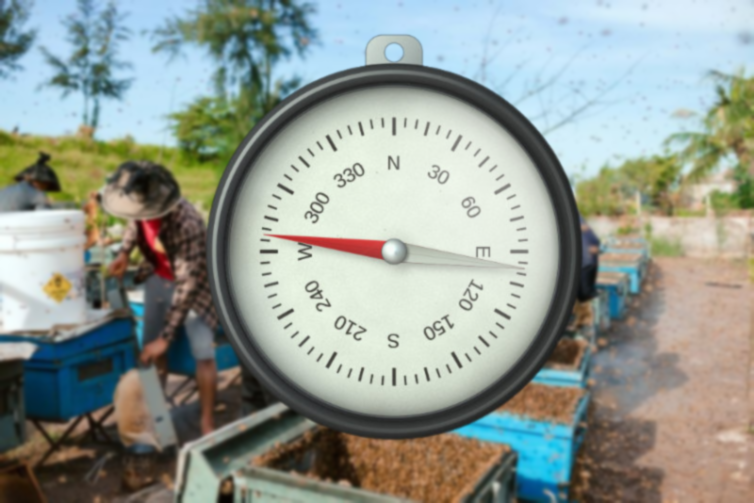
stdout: 277.5; °
